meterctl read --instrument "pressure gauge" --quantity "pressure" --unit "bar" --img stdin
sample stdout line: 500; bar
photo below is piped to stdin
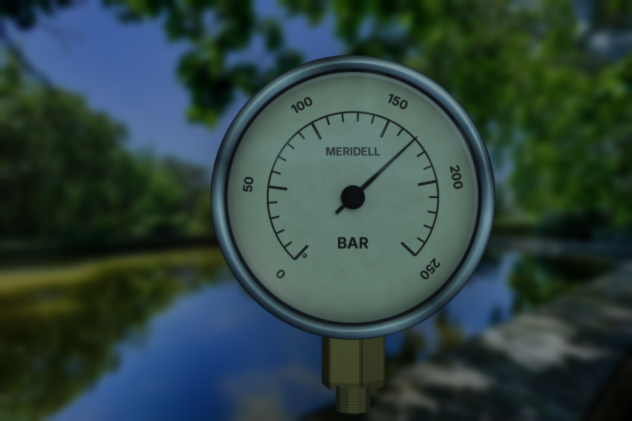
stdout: 170; bar
